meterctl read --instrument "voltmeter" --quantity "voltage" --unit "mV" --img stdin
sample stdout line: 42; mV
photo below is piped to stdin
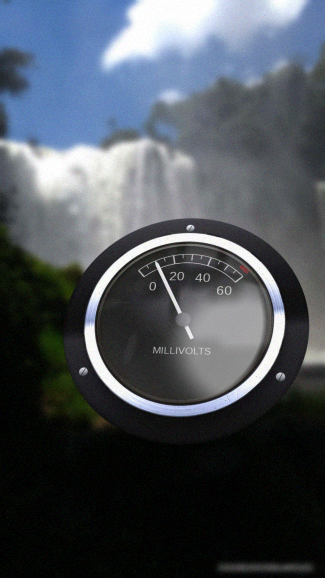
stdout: 10; mV
